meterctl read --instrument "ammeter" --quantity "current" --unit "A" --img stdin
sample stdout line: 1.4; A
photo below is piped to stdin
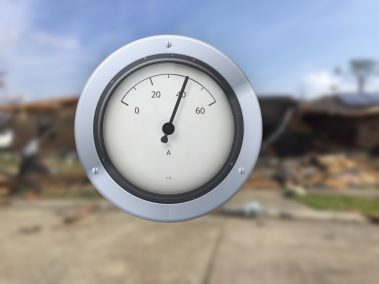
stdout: 40; A
